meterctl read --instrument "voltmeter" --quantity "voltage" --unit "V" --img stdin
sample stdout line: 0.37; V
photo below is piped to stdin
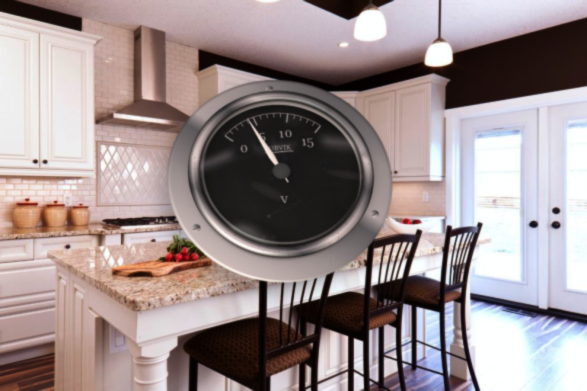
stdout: 4; V
